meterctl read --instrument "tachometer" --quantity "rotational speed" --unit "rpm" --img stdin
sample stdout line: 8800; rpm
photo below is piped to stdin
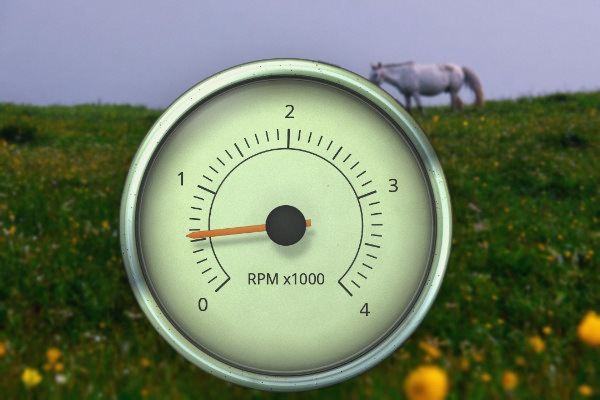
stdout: 550; rpm
